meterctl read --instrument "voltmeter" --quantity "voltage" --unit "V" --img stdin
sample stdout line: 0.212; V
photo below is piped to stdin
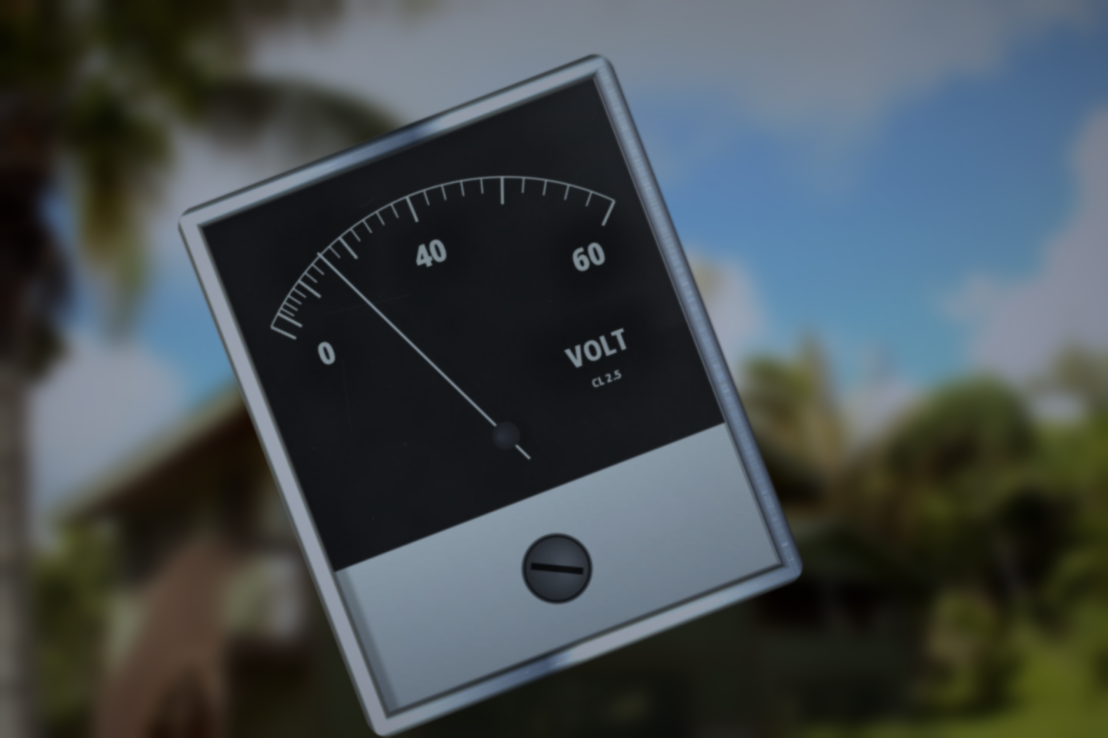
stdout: 26; V
